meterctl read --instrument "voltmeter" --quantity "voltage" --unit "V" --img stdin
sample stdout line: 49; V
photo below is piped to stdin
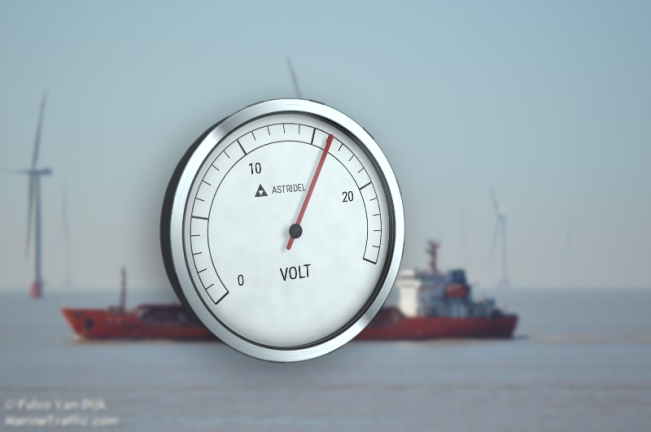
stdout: 16; V
